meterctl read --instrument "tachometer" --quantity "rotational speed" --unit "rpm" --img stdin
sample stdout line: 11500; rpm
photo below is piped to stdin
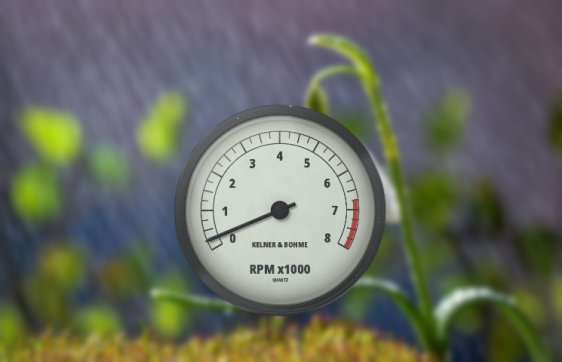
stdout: 250; rpm
